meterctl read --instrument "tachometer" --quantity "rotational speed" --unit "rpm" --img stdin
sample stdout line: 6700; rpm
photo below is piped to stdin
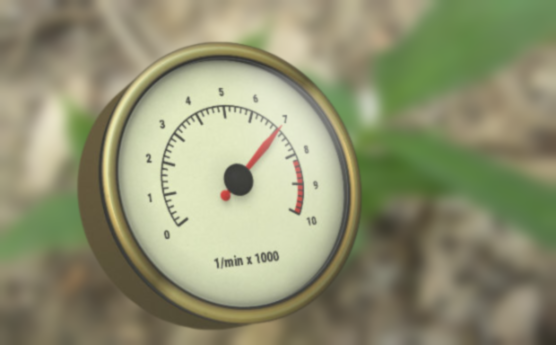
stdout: 7000; rpm
